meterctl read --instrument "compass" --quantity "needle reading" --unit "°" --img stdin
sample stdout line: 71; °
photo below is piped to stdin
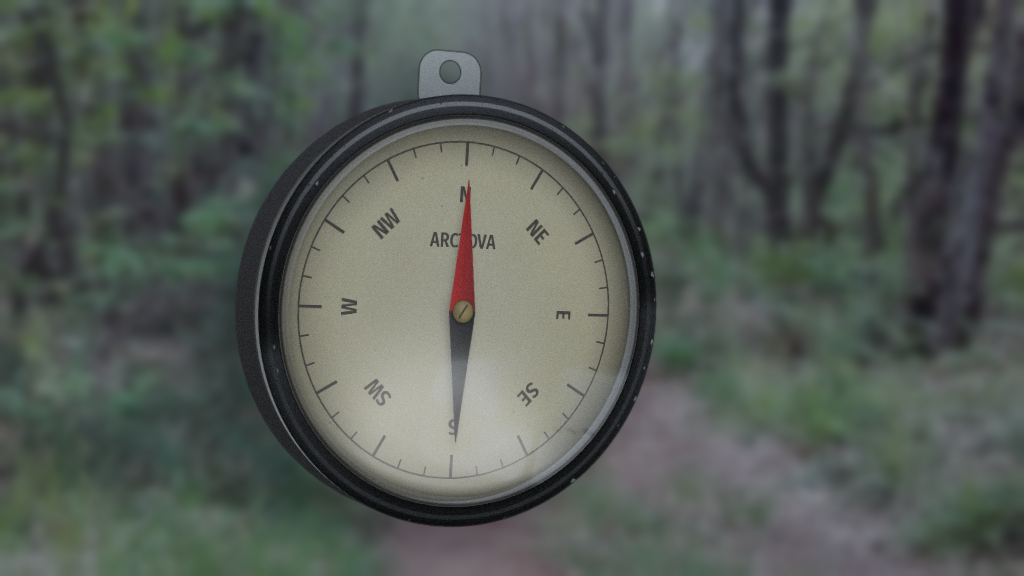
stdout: 0; °
